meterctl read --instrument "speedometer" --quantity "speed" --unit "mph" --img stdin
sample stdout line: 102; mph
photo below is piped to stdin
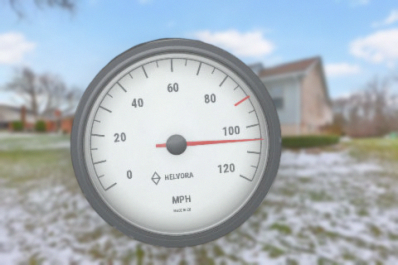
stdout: 105; mph
